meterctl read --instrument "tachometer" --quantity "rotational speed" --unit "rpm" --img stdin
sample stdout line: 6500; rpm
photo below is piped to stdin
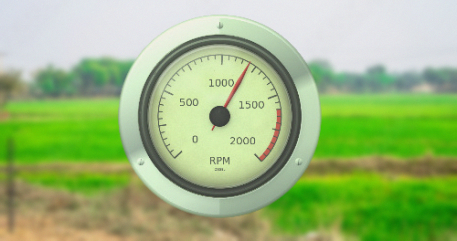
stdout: 1200; rpm
